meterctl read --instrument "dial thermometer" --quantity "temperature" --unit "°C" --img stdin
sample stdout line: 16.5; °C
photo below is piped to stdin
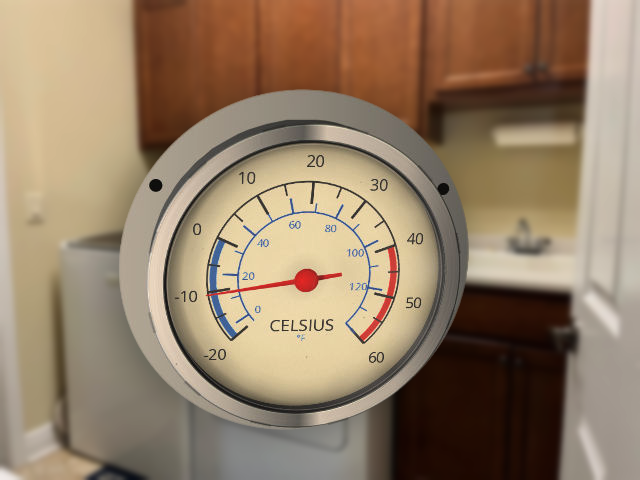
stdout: -10; °C
